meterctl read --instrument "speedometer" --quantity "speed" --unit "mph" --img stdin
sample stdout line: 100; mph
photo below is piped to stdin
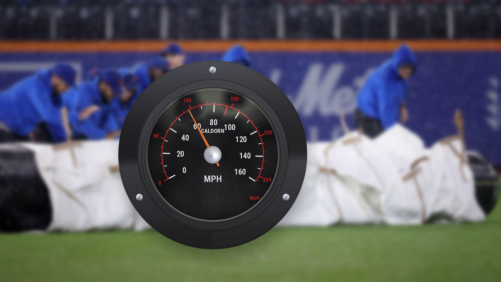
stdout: 60; mph
